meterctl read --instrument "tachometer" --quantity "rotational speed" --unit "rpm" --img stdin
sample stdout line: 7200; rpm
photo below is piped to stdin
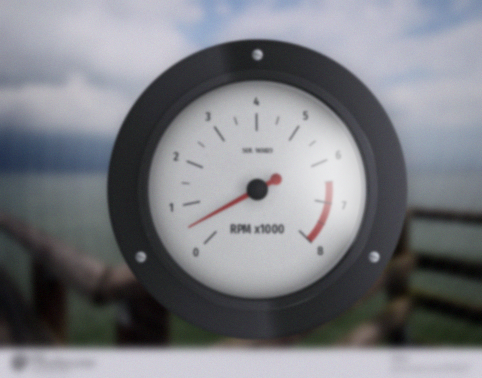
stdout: 500; rpm
